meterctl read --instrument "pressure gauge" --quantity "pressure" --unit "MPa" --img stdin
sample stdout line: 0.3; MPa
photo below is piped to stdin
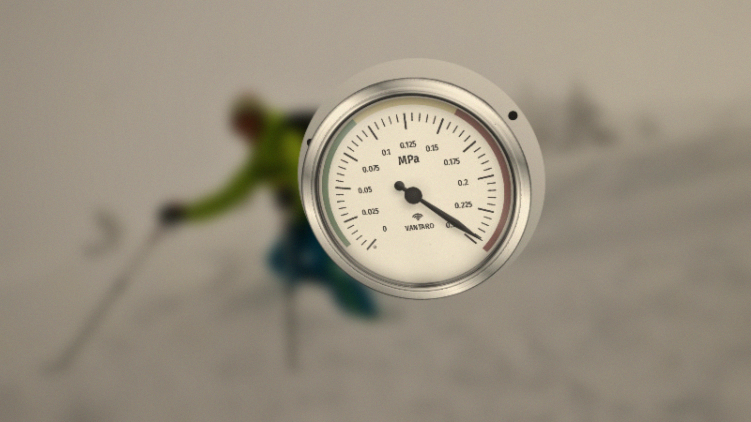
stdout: 0.245; MPa
